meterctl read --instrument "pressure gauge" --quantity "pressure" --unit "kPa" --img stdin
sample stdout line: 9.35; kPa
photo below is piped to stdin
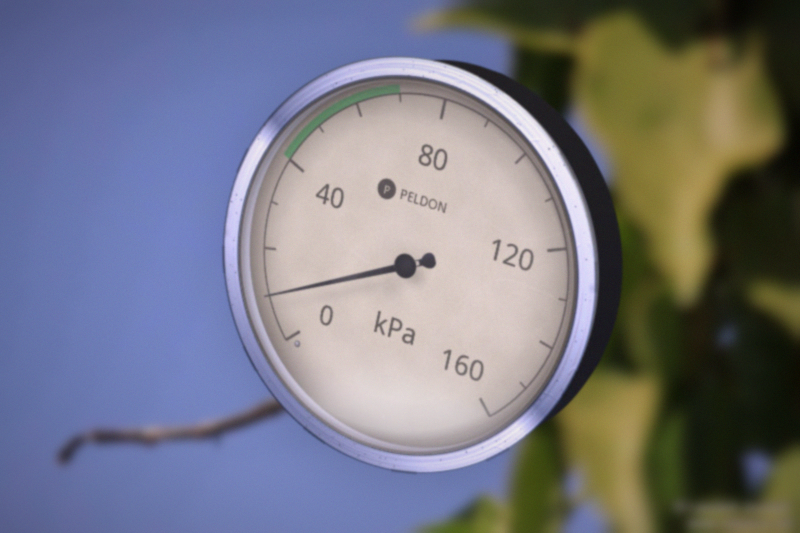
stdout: 10; kPa
